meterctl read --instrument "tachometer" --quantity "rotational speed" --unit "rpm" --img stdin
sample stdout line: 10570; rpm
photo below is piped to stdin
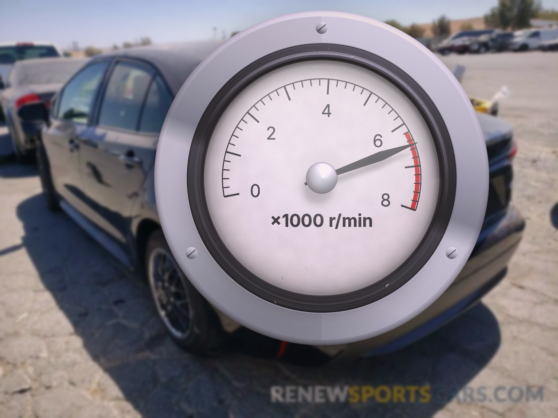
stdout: 6500; rpm
